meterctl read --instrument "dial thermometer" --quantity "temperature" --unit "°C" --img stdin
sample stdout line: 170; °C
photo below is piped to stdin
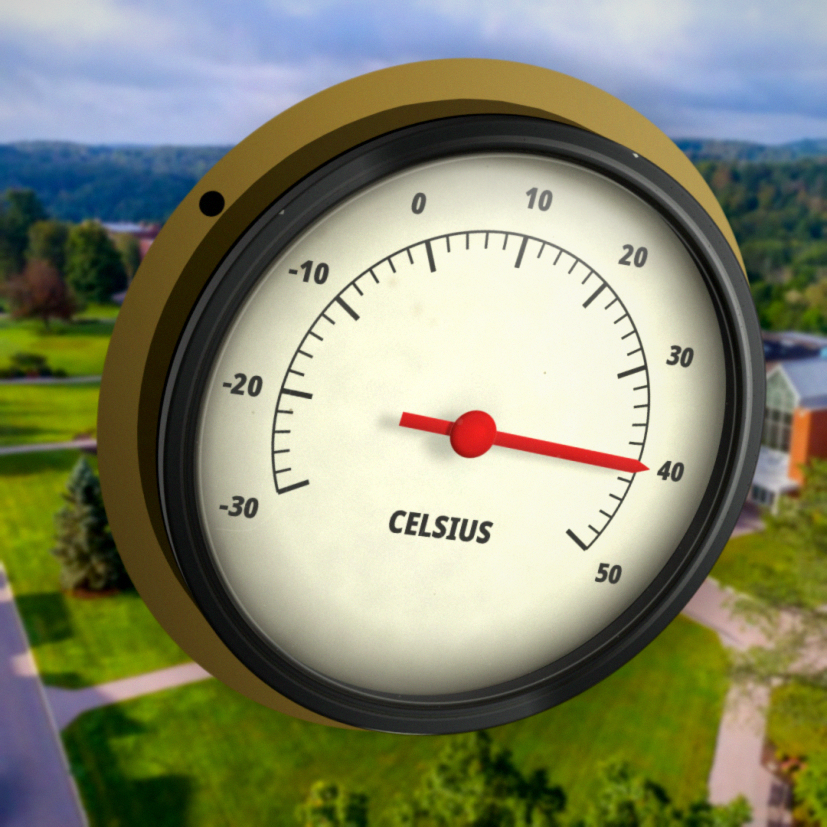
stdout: 40; °C
